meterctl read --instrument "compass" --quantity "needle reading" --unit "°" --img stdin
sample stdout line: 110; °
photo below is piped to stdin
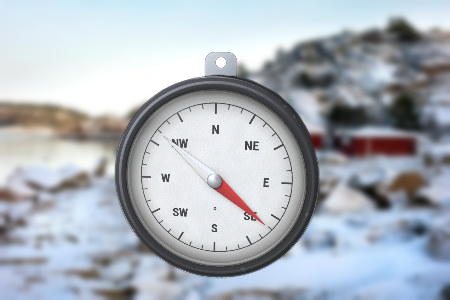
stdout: 130; °
